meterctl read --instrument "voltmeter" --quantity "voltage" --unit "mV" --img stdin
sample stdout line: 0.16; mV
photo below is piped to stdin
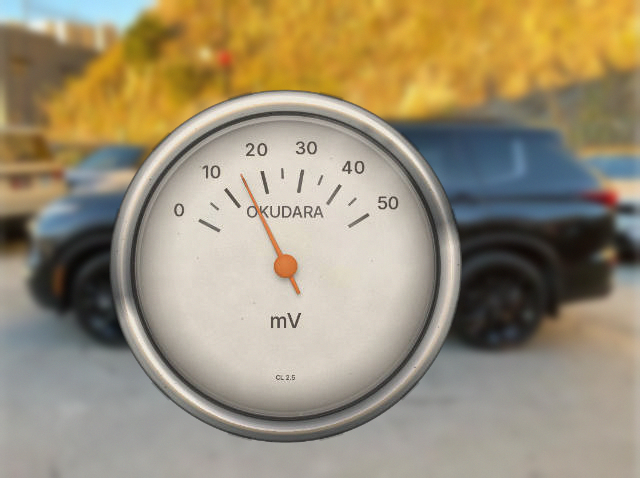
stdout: 15; mV
